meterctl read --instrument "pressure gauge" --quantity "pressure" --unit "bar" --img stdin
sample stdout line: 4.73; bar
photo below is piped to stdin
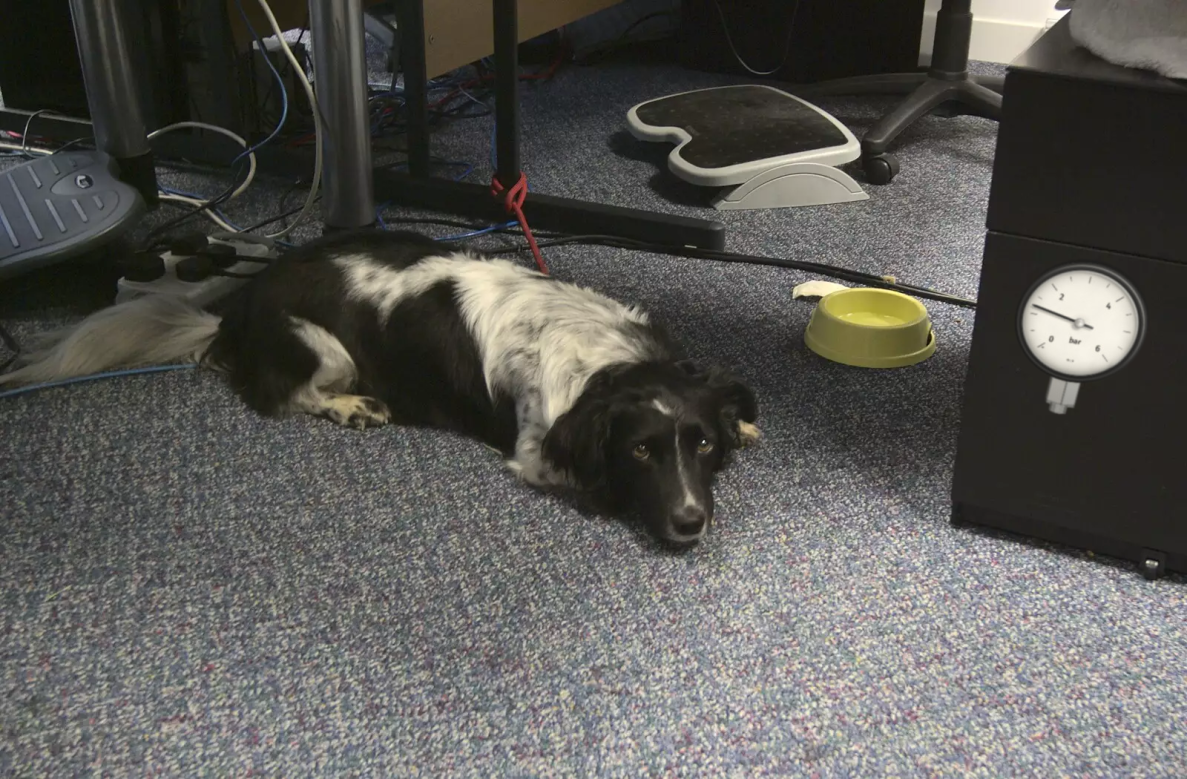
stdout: 1.25; bar
